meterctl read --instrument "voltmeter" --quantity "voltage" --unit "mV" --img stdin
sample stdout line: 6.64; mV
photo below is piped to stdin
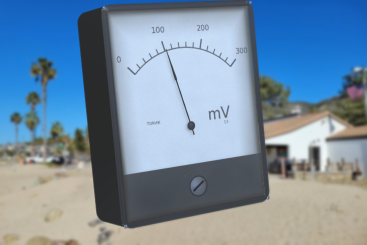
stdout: 100; mV
